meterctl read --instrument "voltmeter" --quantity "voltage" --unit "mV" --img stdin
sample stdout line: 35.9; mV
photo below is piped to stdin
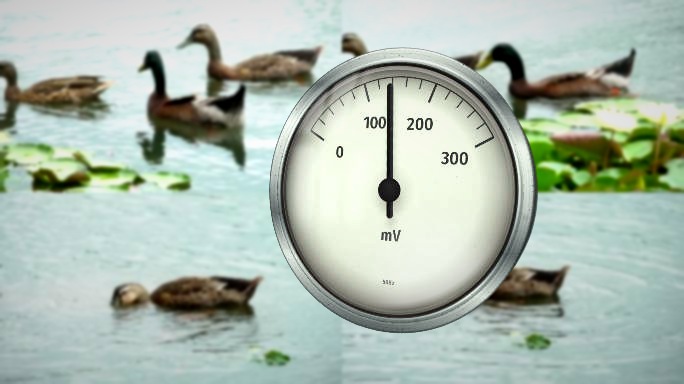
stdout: 140; mV
